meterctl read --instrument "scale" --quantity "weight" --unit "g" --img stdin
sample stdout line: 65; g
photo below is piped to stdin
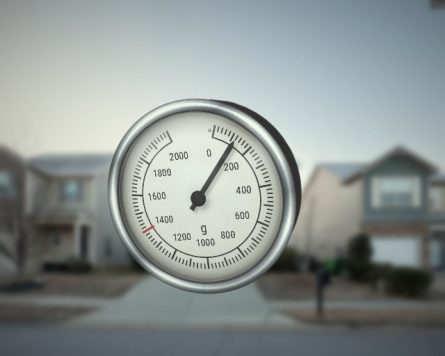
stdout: 120; g
